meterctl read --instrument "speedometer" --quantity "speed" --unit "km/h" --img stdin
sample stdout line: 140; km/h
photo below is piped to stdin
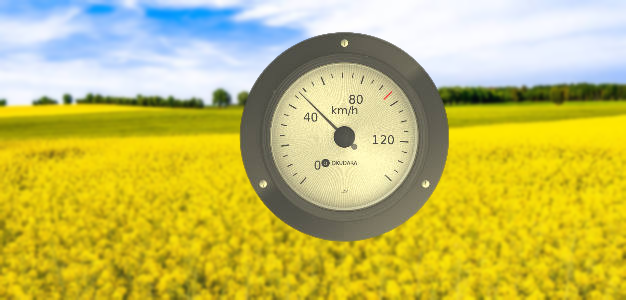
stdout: 47.5; km/h
